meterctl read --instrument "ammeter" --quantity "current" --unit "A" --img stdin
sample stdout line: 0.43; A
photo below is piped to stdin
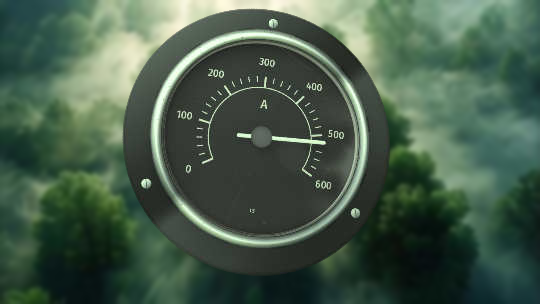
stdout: 520; A
